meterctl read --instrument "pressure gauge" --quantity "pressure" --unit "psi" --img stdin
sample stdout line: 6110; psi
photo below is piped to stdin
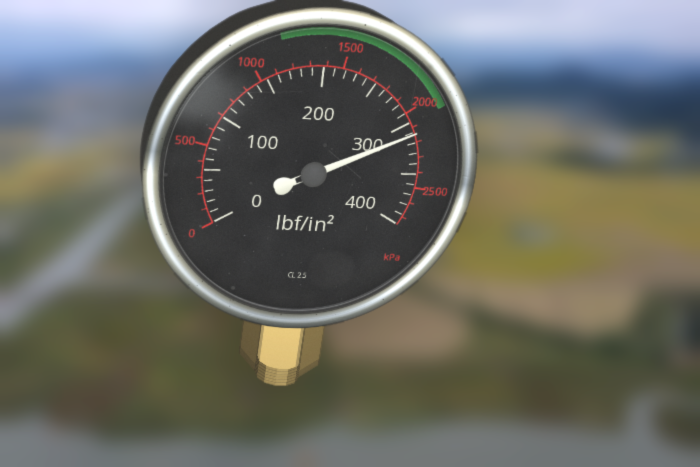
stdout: 310; psi
